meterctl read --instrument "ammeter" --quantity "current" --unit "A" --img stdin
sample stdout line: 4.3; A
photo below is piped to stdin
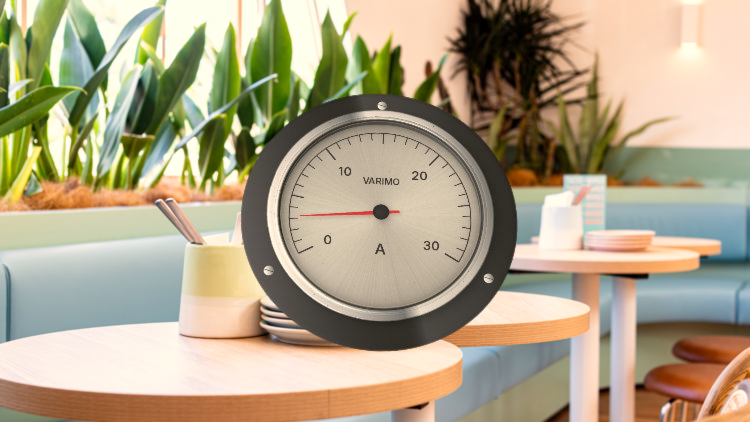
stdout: 3; A
